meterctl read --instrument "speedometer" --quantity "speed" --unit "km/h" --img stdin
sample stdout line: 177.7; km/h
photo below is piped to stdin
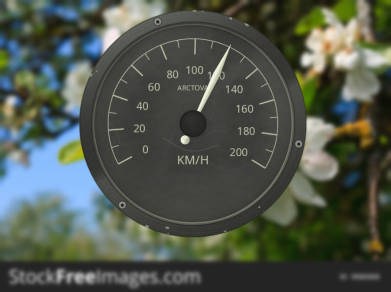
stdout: 120; km/h
